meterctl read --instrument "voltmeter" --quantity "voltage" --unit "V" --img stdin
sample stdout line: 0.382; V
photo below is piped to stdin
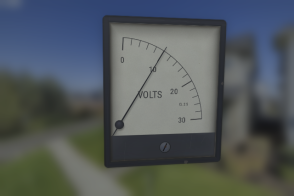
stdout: 10; V
